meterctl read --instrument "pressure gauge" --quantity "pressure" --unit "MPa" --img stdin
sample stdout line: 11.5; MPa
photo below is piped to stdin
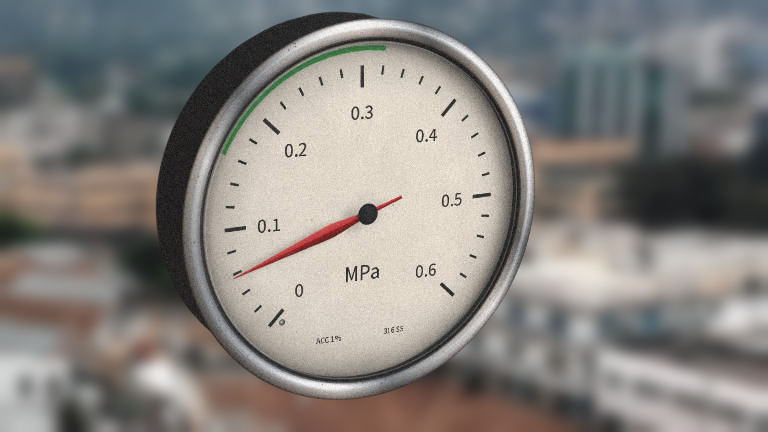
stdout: 0.06; MPa
